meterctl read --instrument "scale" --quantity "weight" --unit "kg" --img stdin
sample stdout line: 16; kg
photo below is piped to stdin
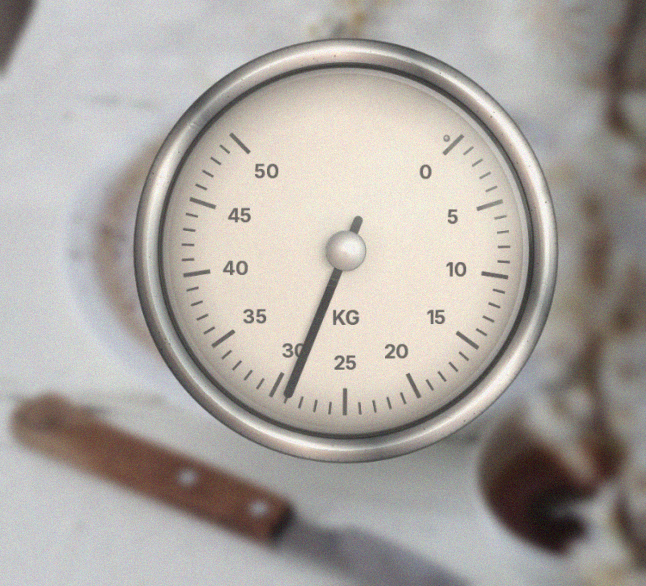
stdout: 29; kg
